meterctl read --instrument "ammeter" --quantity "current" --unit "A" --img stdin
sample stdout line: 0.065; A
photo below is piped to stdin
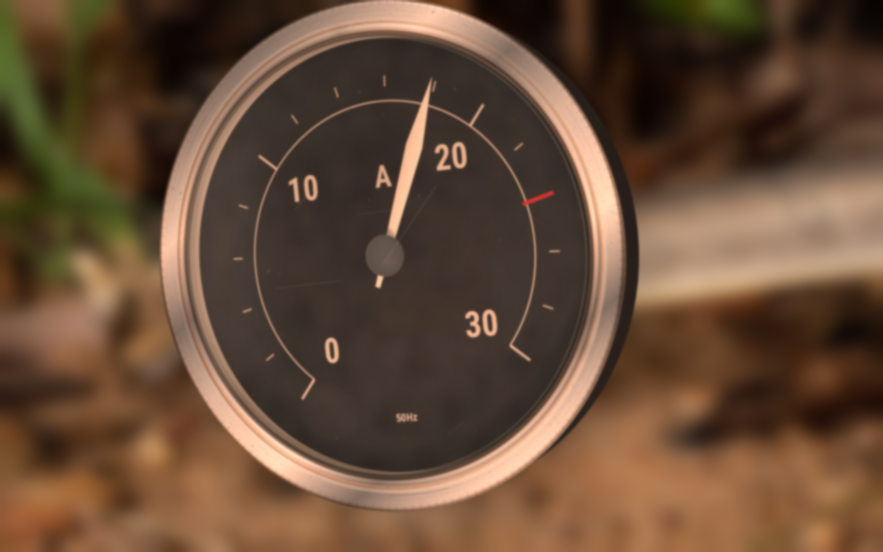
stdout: 18; A
